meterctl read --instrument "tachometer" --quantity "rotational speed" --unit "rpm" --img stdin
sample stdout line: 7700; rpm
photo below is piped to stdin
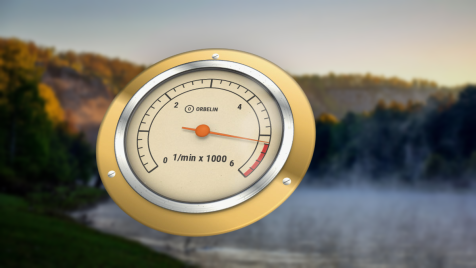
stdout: 5200; rpm
